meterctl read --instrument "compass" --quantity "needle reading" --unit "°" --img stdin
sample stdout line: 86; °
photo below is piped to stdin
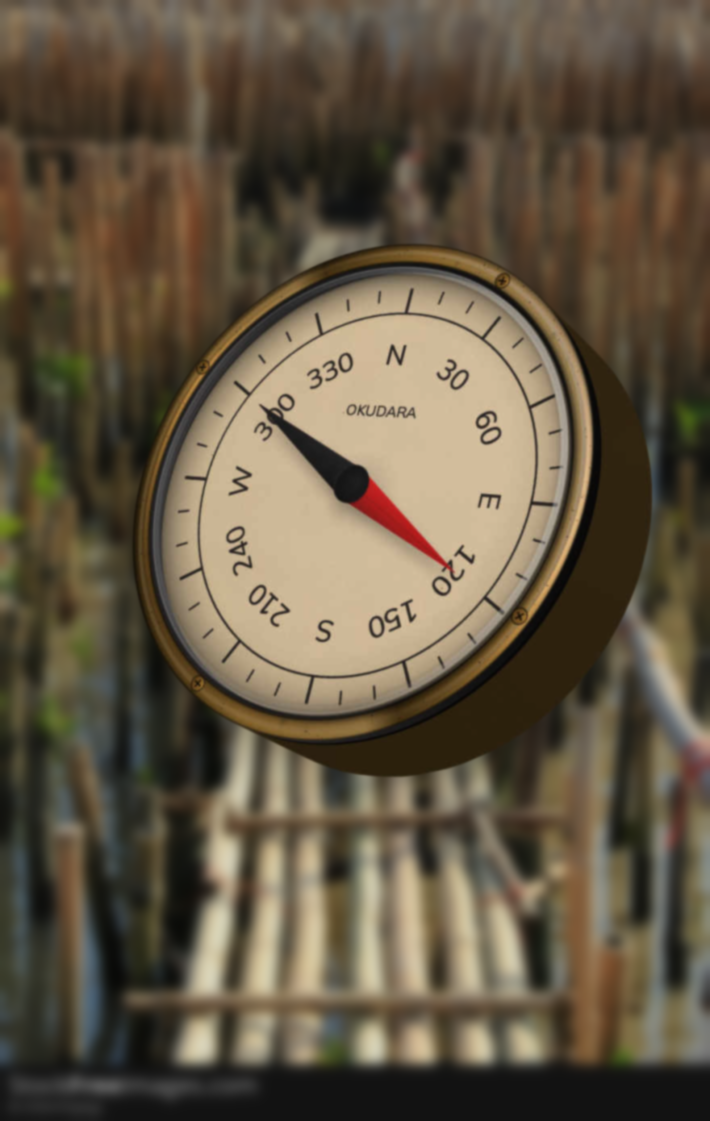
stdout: 120; °
